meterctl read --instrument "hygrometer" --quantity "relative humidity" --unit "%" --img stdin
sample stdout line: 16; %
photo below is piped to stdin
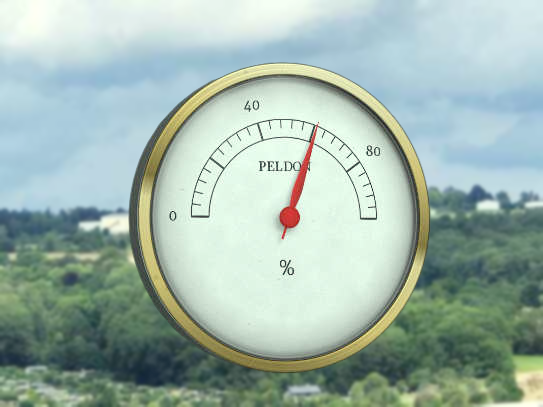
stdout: 60; %
